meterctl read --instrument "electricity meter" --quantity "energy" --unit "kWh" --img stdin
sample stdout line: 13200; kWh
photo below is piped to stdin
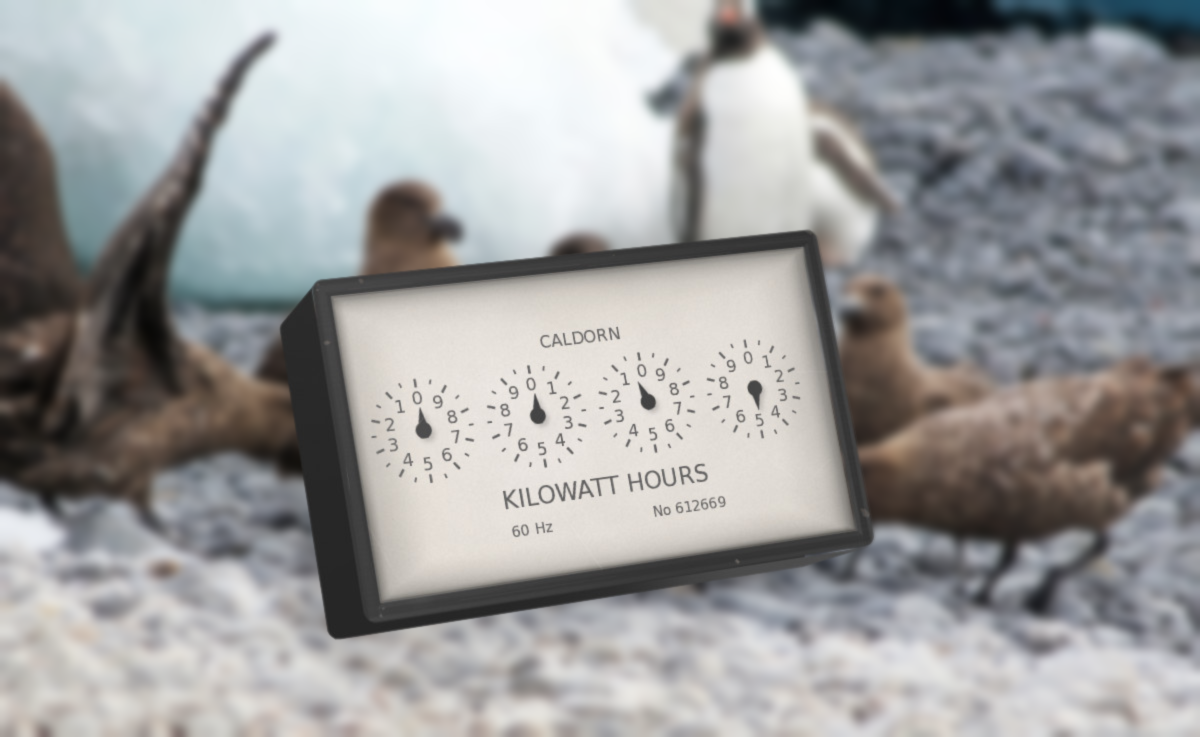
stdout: 5; kWh
